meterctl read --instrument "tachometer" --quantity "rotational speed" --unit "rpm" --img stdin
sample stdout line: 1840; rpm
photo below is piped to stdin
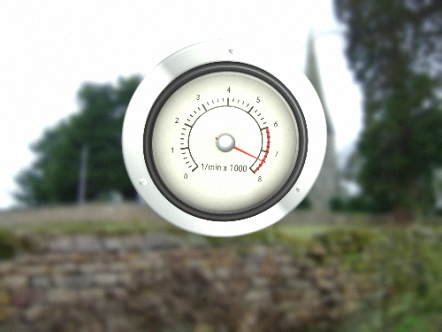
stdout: 7400; rpm
